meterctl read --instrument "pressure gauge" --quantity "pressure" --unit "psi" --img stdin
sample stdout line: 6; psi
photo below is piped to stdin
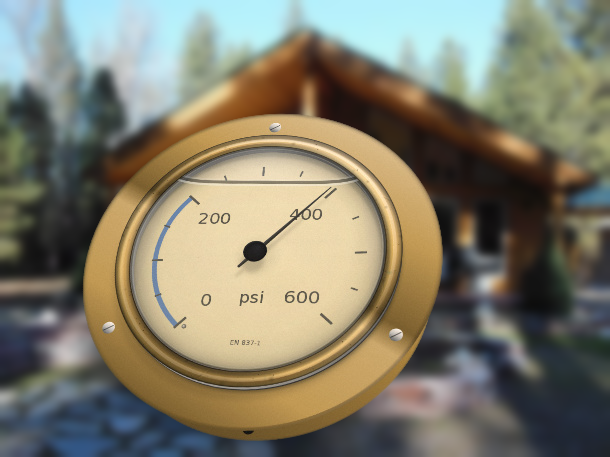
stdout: 400; psi
